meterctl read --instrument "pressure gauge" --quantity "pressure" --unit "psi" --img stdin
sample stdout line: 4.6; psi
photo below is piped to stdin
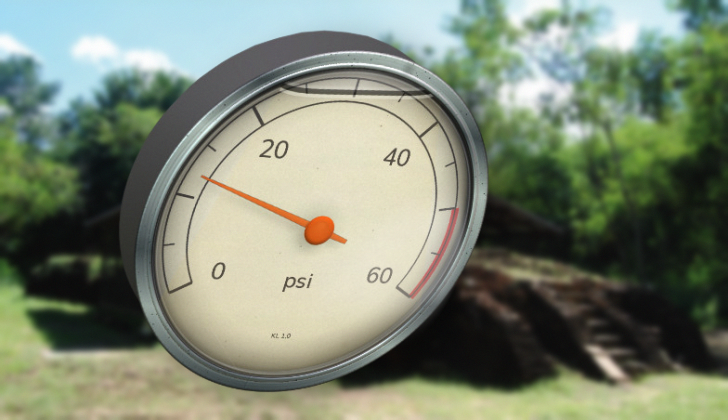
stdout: 12.5; psi
